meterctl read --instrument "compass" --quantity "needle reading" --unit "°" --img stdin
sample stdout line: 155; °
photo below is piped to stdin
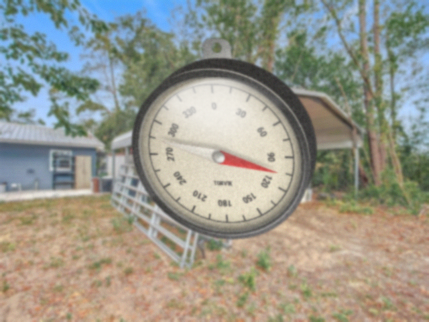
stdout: 105; °
